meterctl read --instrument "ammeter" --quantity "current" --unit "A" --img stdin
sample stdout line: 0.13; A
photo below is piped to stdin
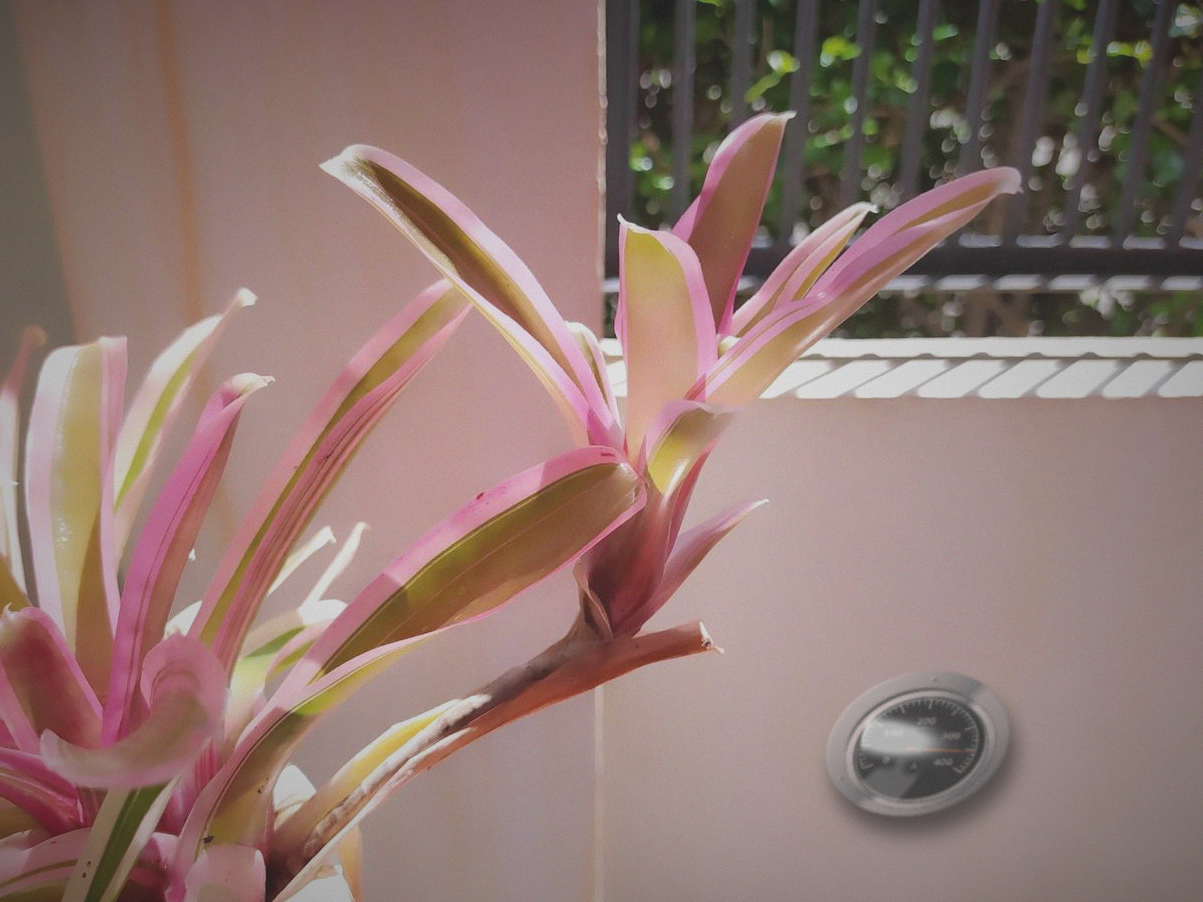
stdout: 350; A
